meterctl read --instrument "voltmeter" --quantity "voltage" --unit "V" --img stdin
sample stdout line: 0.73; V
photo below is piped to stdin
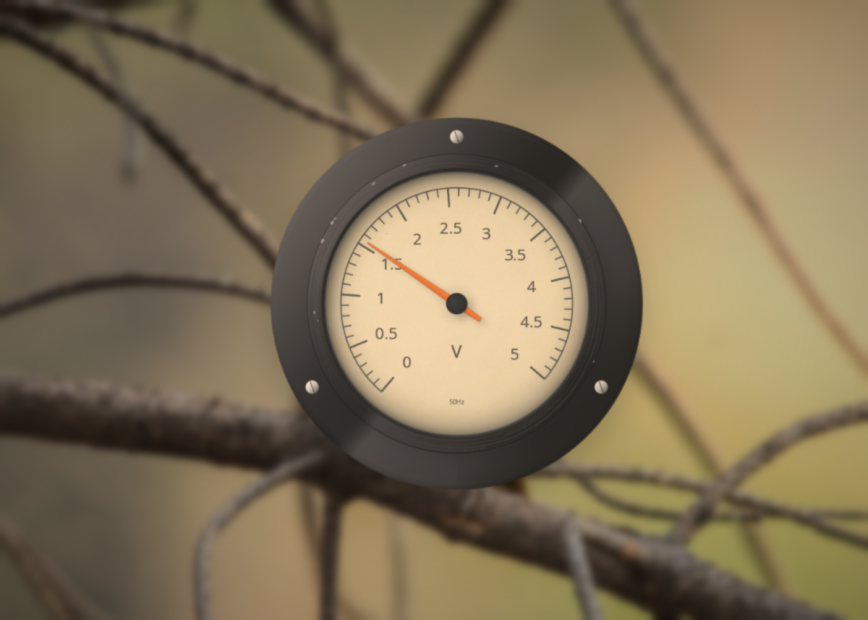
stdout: 1.55; V
